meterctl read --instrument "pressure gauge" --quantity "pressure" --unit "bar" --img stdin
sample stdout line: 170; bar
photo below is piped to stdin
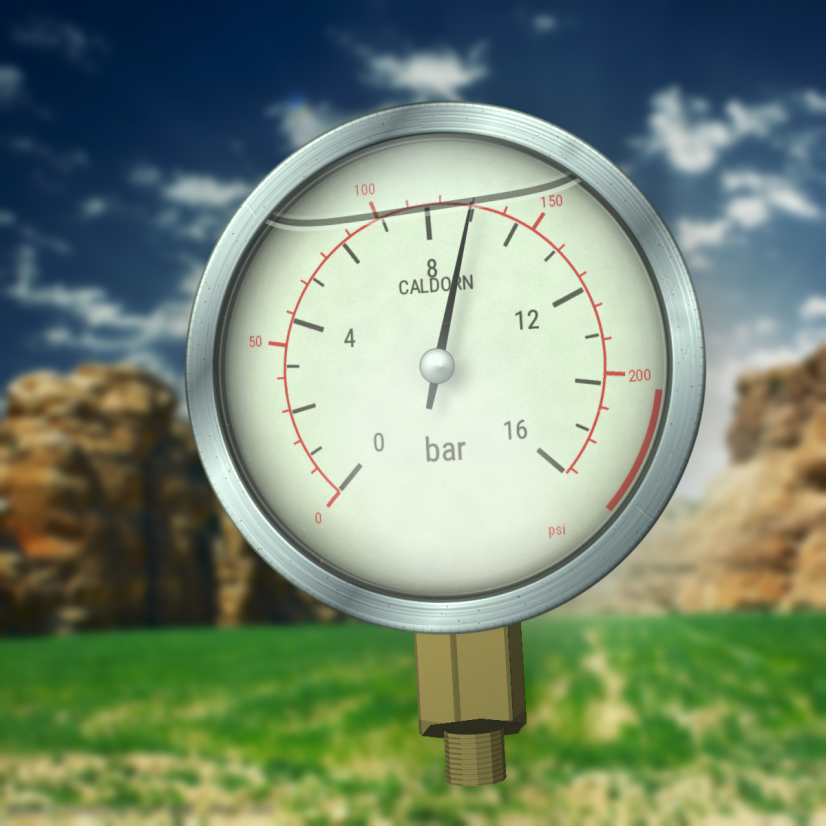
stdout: 9; bar
